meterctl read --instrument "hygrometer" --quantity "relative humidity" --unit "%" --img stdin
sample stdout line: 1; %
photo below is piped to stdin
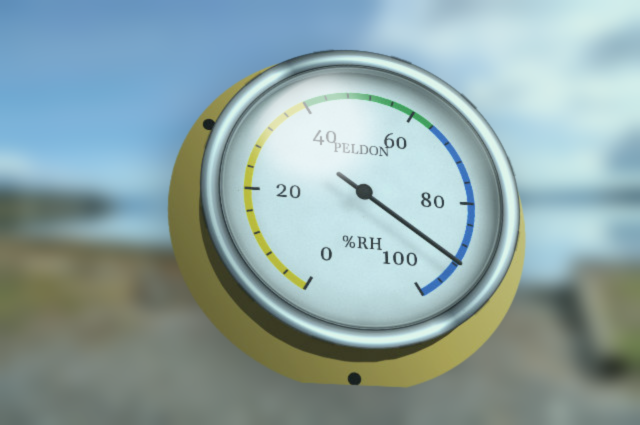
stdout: 92; %
